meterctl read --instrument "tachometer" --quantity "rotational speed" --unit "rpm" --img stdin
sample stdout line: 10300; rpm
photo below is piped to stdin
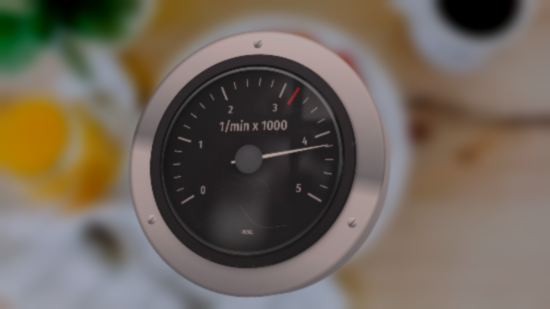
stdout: 4200; rpm
